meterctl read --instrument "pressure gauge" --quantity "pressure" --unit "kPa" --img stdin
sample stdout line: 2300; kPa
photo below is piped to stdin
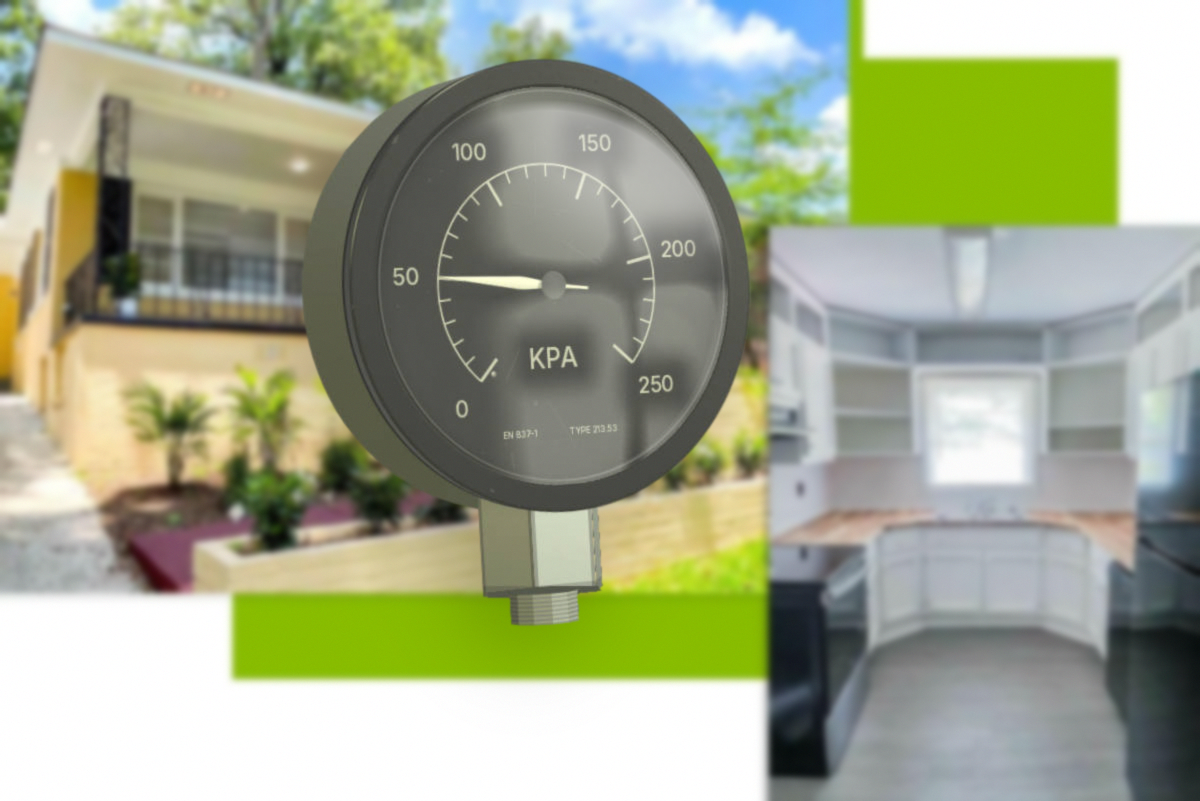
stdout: 50; kPa
